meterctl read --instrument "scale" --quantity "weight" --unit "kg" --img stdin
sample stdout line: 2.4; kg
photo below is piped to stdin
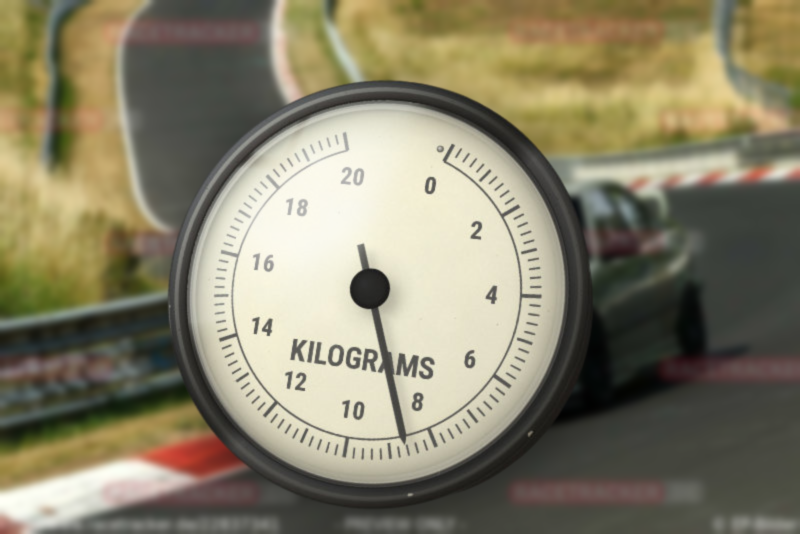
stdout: 8.6; kg
